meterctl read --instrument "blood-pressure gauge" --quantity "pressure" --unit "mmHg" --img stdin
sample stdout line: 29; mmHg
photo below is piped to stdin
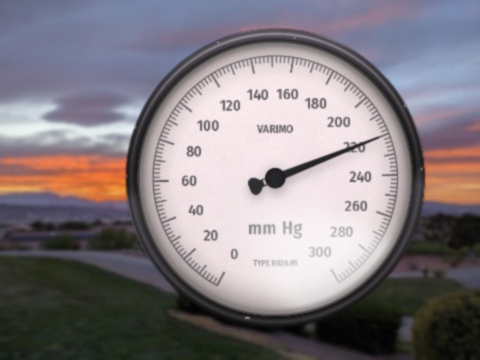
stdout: 220; mmHg
